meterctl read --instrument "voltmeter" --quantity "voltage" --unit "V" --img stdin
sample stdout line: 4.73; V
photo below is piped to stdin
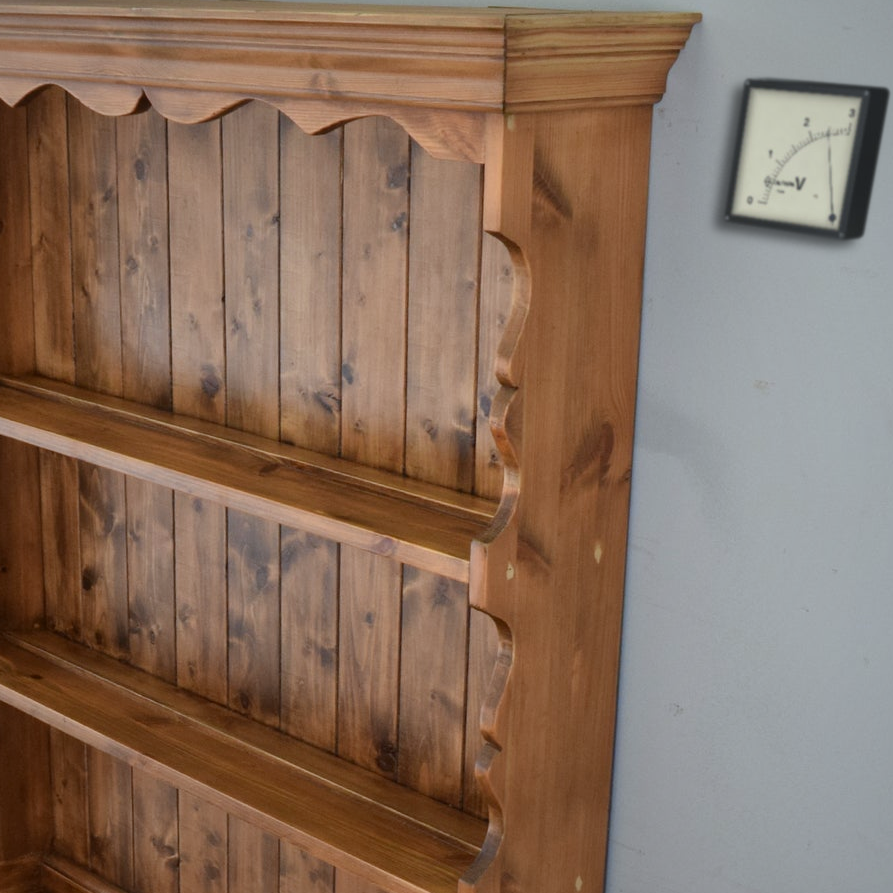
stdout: 2.5; V
